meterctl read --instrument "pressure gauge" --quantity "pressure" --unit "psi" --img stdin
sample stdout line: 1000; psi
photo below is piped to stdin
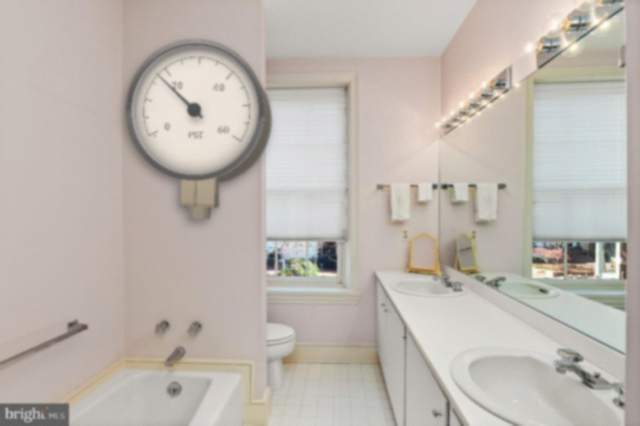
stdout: 17.5; psi
